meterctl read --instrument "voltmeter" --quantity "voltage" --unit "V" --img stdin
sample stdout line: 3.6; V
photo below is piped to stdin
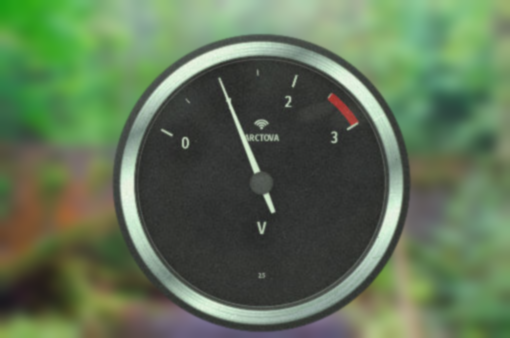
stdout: 1; V
